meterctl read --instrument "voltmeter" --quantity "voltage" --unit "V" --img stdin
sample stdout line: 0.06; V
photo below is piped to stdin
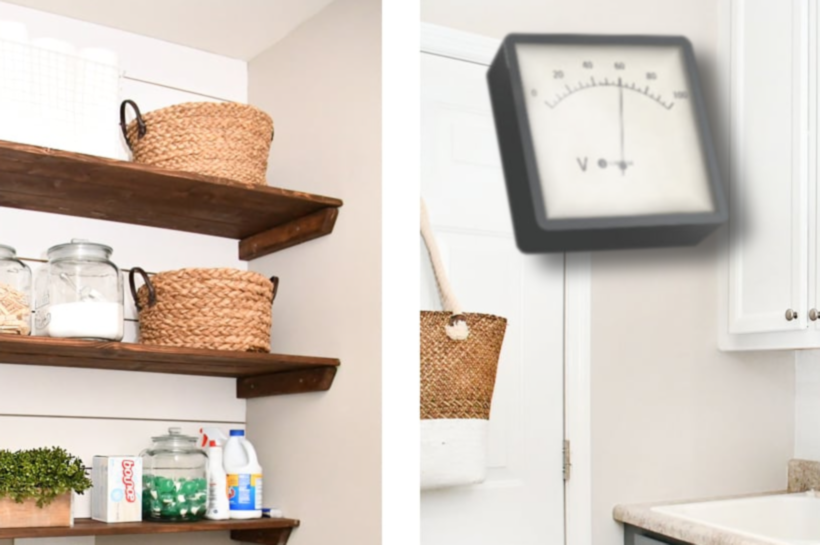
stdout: 60; V
